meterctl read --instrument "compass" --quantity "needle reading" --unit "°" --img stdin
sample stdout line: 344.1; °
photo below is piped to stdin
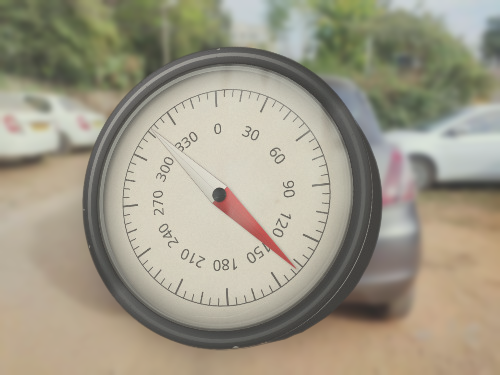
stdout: 137.5; °
